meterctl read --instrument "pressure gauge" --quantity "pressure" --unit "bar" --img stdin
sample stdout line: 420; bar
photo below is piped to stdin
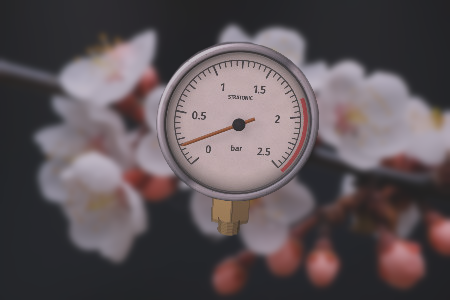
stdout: 0.2; bar
